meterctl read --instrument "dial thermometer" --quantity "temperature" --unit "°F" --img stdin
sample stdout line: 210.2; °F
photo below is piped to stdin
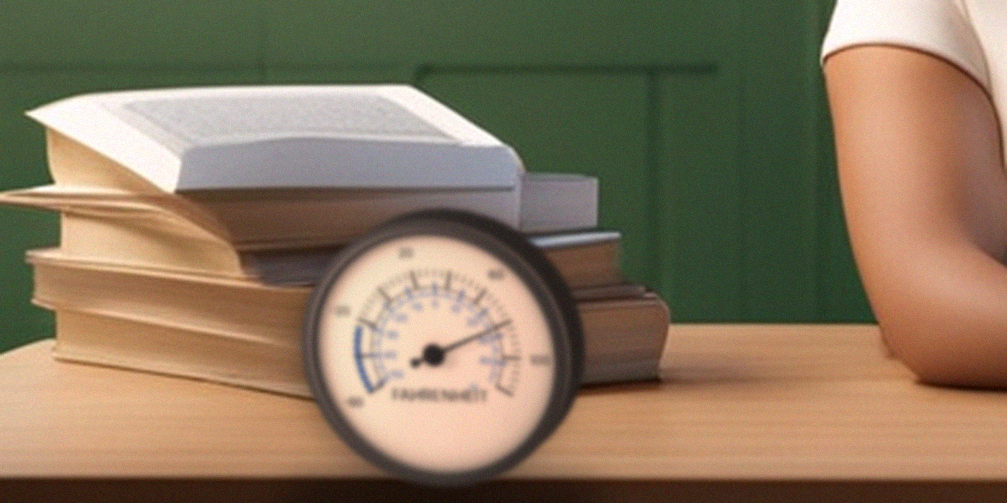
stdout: 80; °F
